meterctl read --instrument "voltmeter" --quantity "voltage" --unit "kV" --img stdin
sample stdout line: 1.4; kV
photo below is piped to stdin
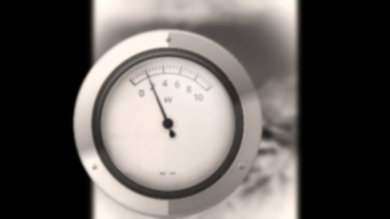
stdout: 2; kV
